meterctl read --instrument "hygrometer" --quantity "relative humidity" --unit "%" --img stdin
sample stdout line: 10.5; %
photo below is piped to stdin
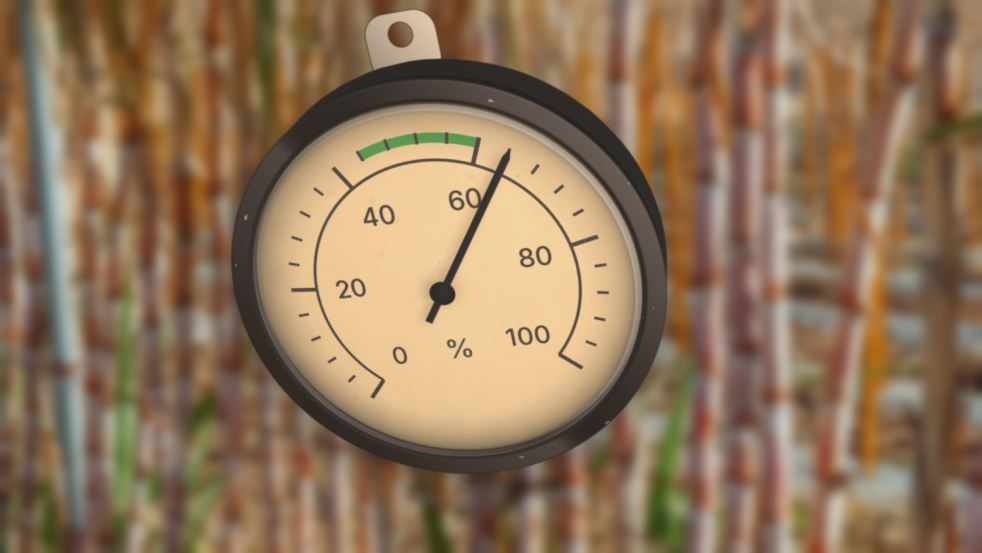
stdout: 64; %
